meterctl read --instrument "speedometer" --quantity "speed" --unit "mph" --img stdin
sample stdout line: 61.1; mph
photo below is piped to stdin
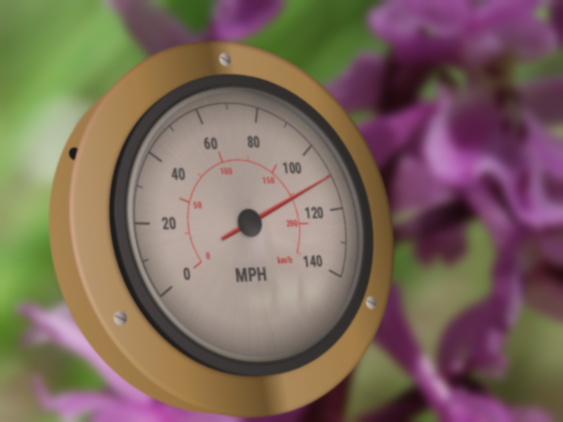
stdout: 110; mph
